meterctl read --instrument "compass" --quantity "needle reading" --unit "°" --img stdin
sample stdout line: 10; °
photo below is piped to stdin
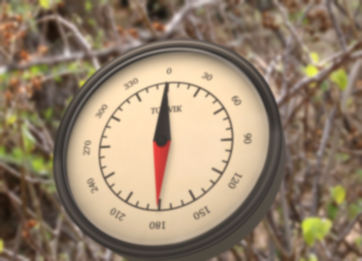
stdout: 180; °
